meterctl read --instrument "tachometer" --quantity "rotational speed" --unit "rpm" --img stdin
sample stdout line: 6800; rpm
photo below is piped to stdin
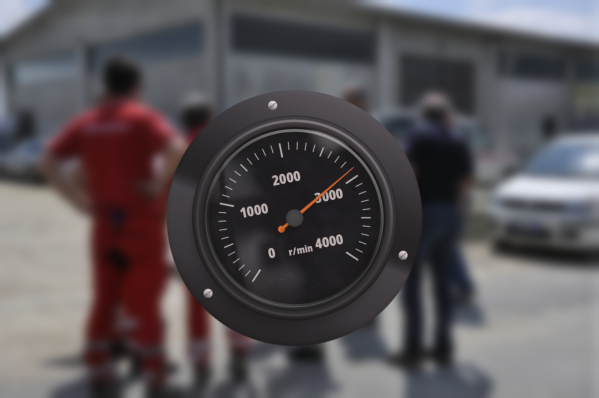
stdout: 2900; rpm
